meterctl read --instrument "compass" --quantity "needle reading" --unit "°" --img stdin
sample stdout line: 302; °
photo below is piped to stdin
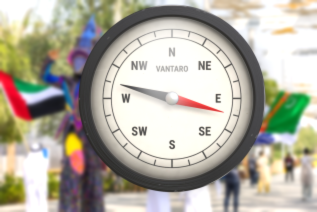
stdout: 105; °
